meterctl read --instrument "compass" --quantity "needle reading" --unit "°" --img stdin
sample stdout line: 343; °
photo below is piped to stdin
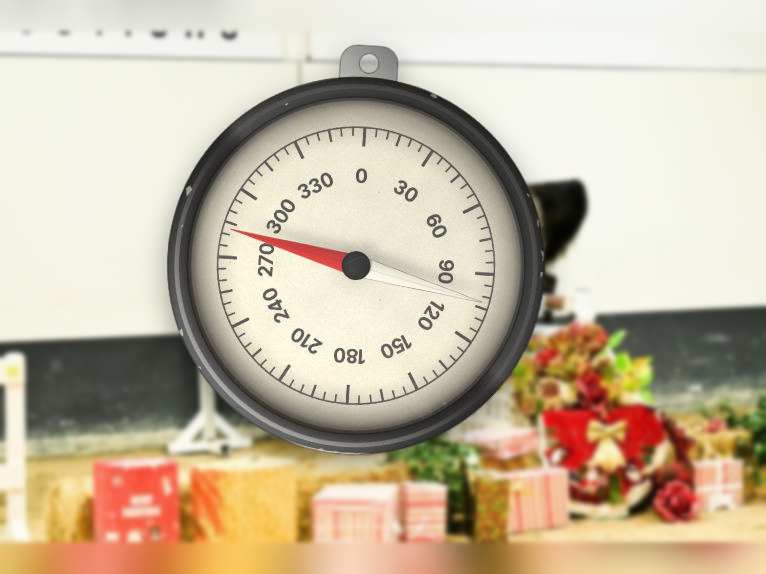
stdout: 282.5; °
